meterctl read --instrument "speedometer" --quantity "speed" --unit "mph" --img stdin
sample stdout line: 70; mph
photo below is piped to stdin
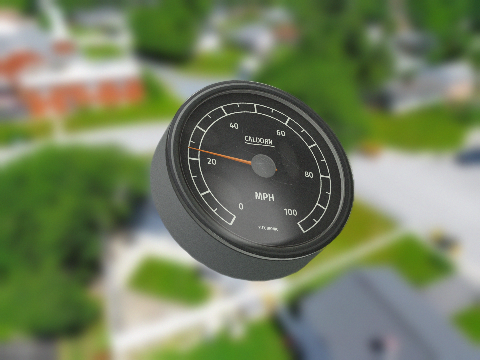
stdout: 22.5; mph
